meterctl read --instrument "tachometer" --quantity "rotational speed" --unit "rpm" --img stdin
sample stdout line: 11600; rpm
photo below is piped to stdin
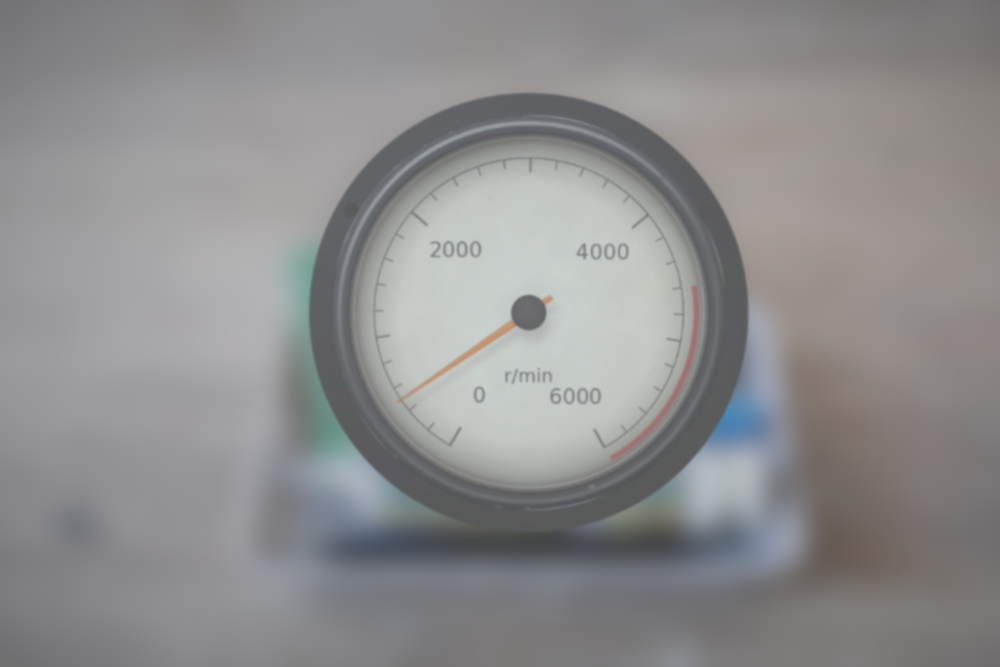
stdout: 500; rpm
